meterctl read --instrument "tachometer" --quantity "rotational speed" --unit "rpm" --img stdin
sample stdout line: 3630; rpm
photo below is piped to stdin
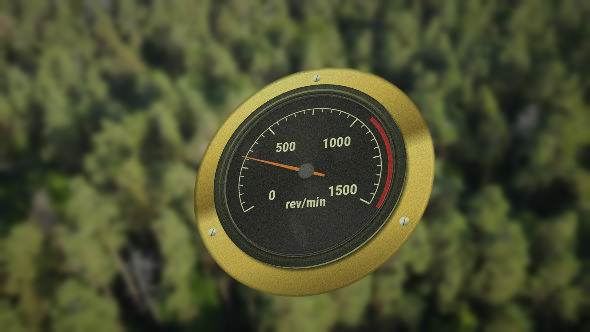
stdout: 300; rpm
